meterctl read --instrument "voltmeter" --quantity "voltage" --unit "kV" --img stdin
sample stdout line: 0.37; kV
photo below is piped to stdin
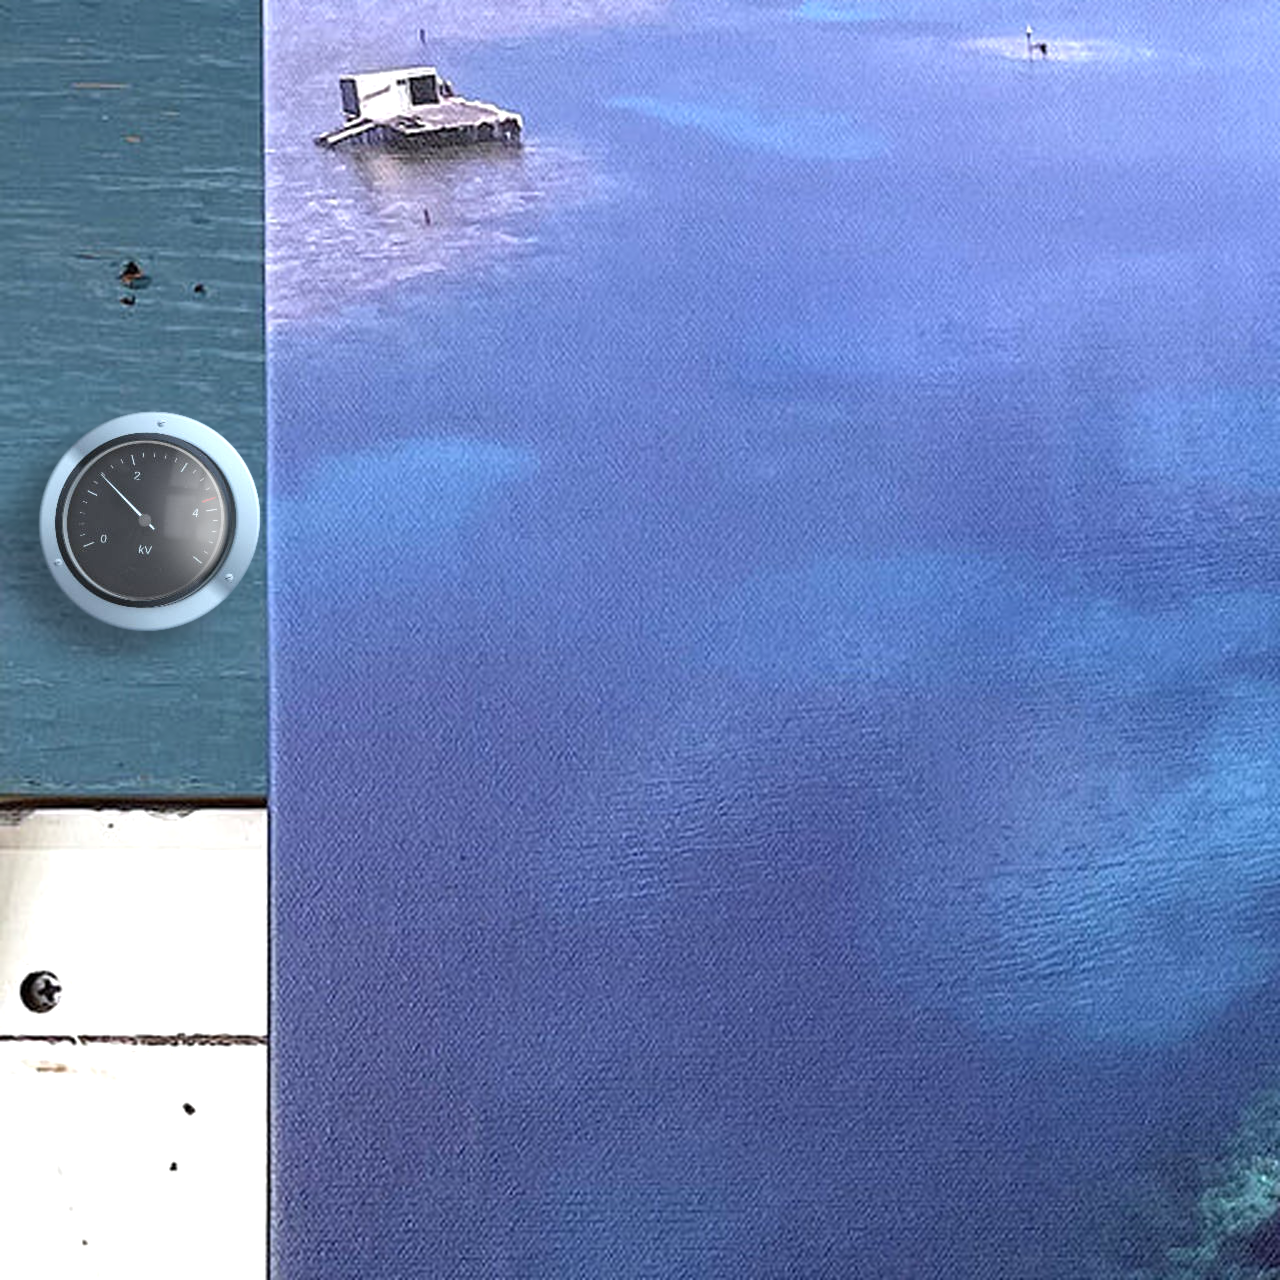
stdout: 1.4; kV
